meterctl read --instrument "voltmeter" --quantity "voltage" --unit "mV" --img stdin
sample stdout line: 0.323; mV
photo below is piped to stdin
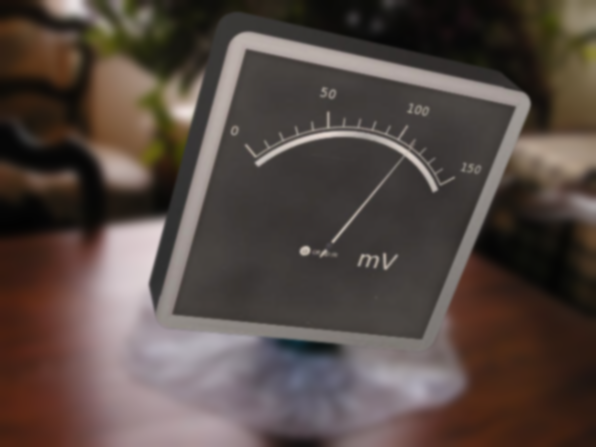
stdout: 110; mV
